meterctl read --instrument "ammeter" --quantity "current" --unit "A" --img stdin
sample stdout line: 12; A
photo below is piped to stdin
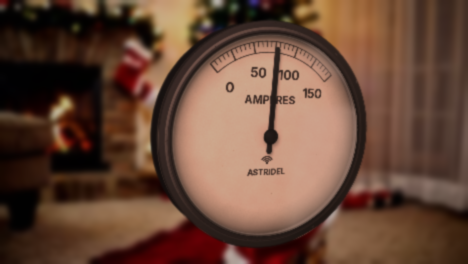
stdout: 75; A
